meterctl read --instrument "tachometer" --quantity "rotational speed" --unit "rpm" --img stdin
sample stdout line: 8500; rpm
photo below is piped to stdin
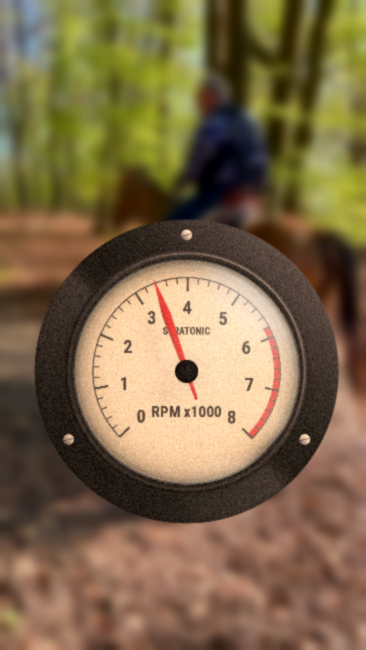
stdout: 3400; rpm
